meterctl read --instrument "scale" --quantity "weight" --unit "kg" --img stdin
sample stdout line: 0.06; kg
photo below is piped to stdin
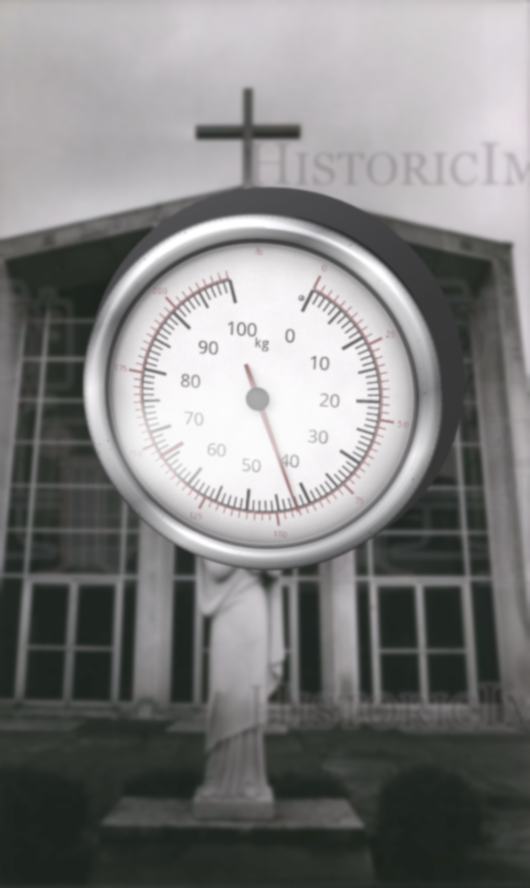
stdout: 42; kg
